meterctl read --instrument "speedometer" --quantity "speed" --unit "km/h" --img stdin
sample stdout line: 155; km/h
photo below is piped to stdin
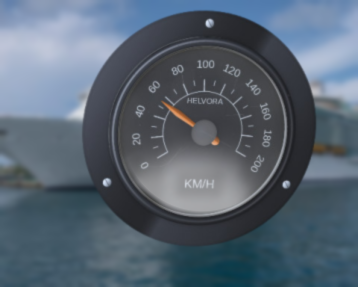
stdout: 55; km/h
